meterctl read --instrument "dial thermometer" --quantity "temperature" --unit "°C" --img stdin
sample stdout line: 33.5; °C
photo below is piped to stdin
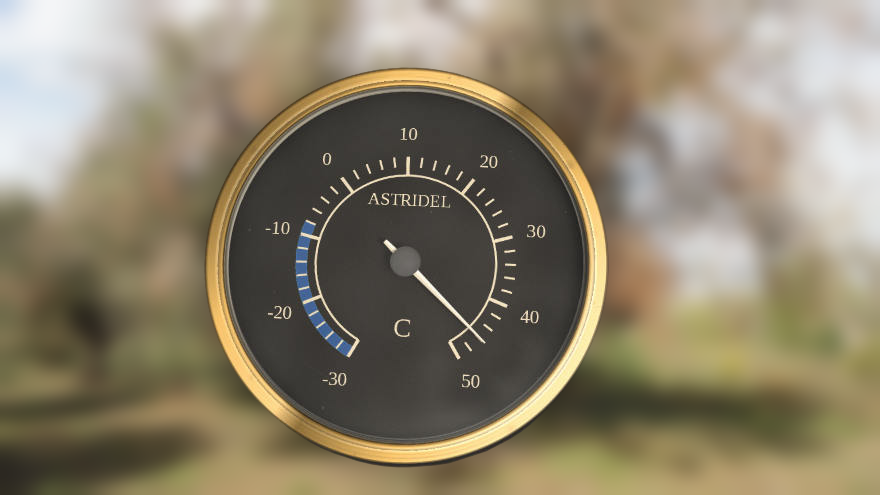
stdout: 46; °C
